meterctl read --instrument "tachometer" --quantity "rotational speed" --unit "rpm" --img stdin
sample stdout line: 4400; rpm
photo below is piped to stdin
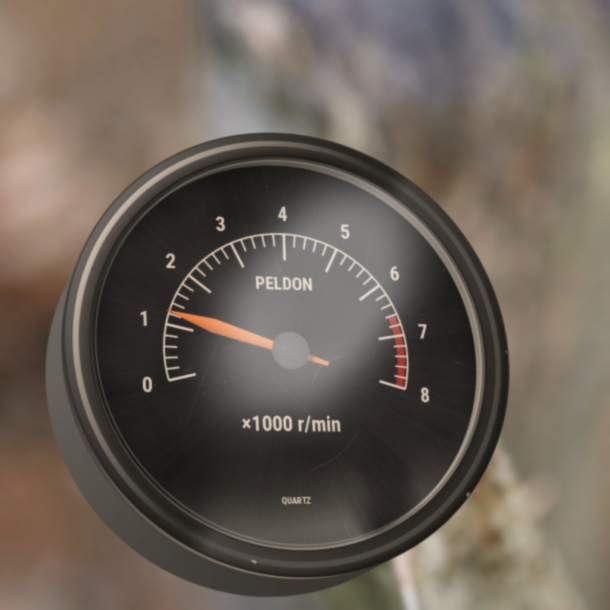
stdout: 1200; rpm
